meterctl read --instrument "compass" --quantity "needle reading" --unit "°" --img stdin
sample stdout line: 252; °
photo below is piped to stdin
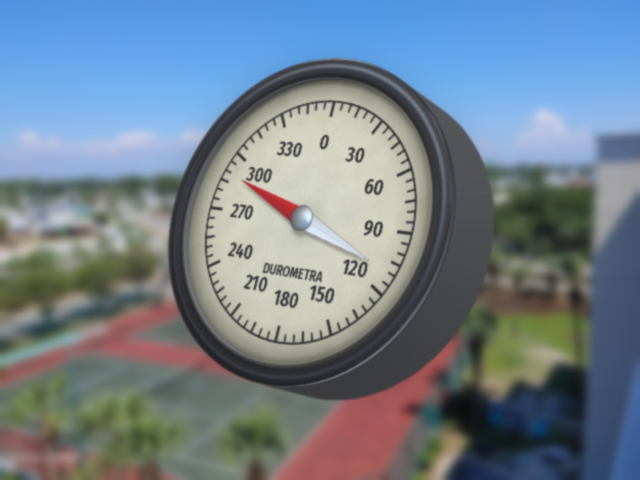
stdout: 290; °
